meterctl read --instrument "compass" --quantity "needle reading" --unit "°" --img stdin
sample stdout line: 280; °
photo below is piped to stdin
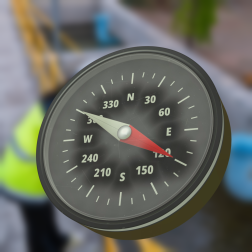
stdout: 120; °
